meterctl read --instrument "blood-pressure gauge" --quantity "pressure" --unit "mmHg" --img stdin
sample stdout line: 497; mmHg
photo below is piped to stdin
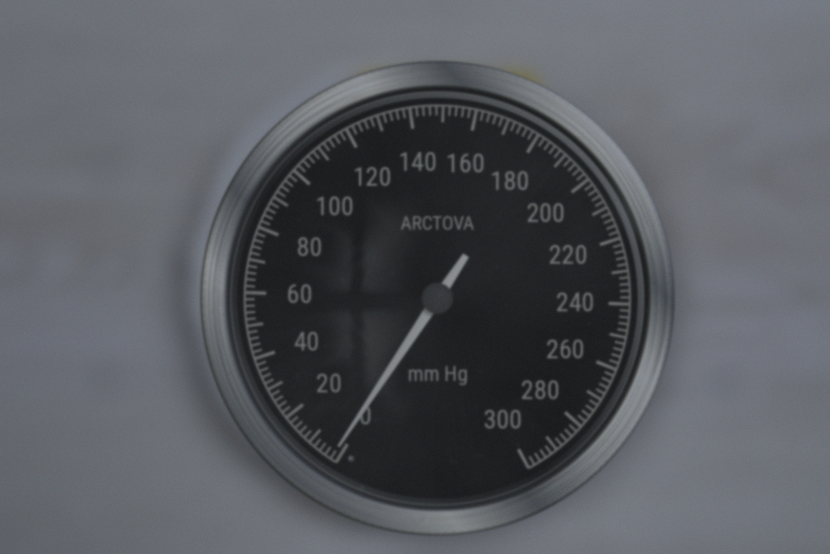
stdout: 2; mmHg
